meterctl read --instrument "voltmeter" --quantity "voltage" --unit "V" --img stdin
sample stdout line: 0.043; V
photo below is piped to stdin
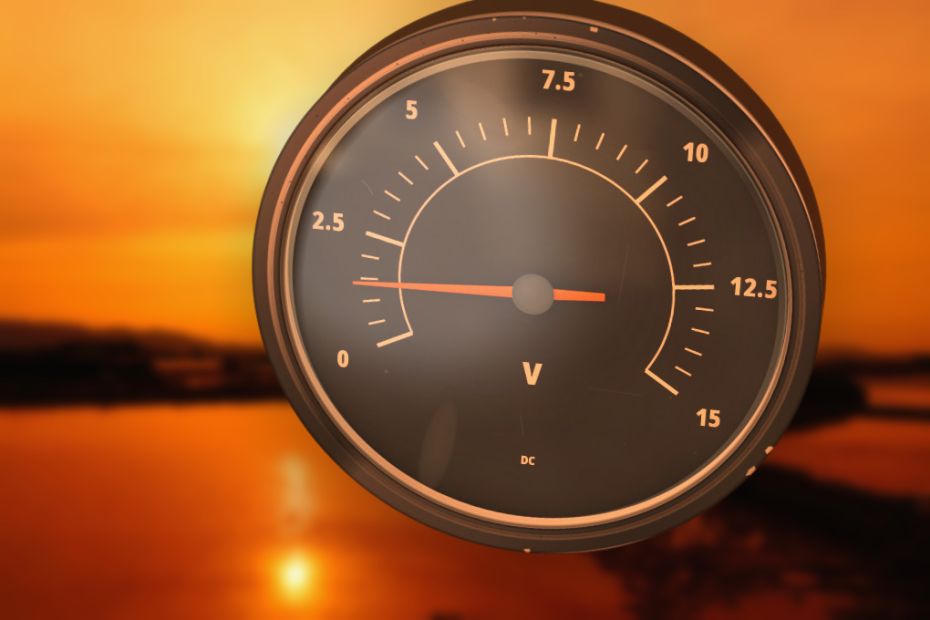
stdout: 1.5; V
